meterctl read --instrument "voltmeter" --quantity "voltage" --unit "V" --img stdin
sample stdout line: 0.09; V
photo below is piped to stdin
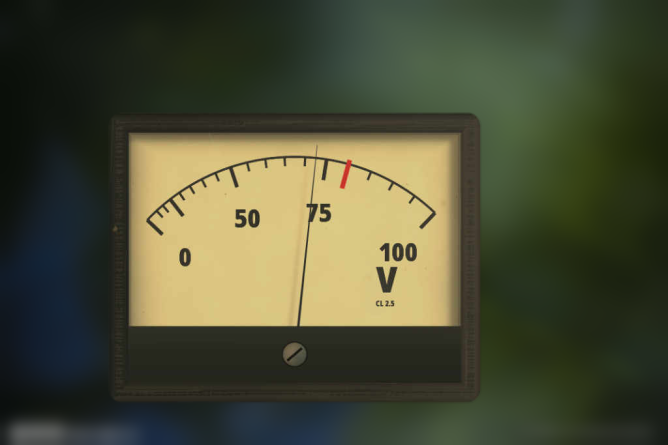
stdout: 72.5; V
